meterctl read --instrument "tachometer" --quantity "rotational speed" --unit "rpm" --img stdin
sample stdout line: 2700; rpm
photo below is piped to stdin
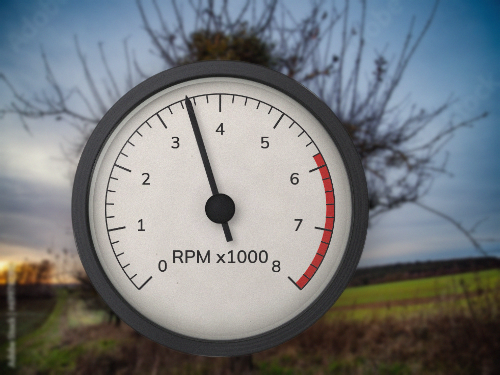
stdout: 3500; rpm
